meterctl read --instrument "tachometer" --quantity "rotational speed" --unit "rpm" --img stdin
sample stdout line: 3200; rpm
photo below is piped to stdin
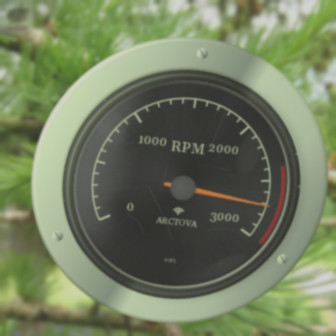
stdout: 2700; rpm
